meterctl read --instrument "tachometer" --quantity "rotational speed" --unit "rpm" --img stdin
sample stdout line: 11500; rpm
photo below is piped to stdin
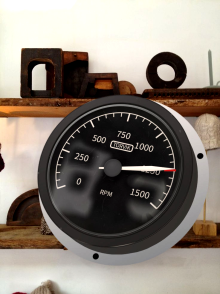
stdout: 1250; rpm
